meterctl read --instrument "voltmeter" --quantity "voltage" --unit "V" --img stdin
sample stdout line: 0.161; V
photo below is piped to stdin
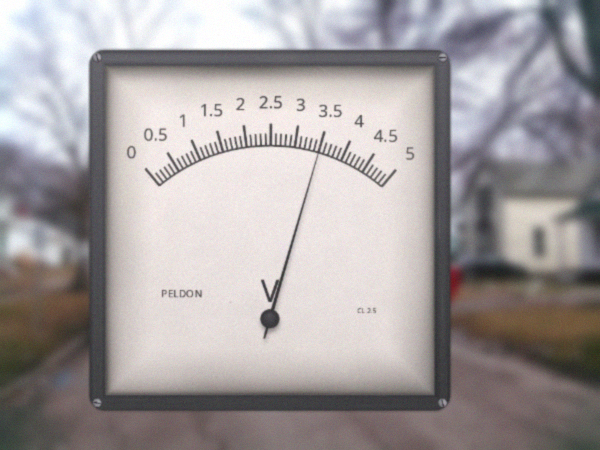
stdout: 3.5; V
